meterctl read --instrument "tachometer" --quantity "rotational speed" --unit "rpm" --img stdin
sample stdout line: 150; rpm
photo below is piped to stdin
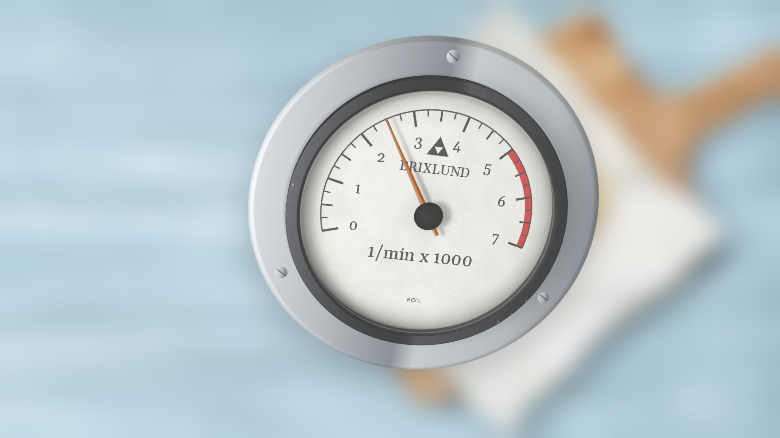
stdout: 2500; rpm
